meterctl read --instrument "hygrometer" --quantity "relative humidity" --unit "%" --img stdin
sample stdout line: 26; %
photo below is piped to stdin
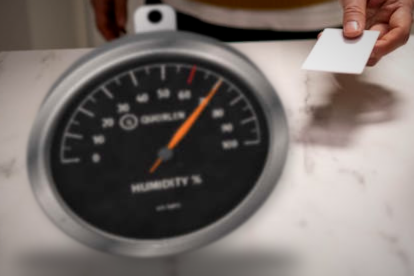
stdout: 70; %
